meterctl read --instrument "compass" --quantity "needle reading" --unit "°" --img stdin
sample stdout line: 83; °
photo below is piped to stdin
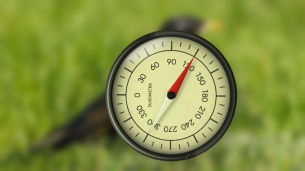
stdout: 120; °
